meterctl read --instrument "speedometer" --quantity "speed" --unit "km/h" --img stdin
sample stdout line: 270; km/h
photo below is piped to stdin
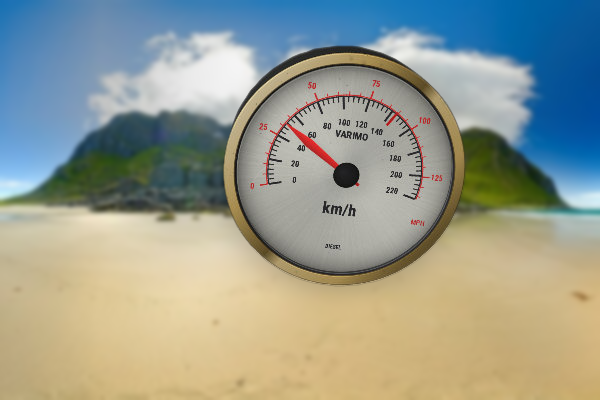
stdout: 52; km/h
